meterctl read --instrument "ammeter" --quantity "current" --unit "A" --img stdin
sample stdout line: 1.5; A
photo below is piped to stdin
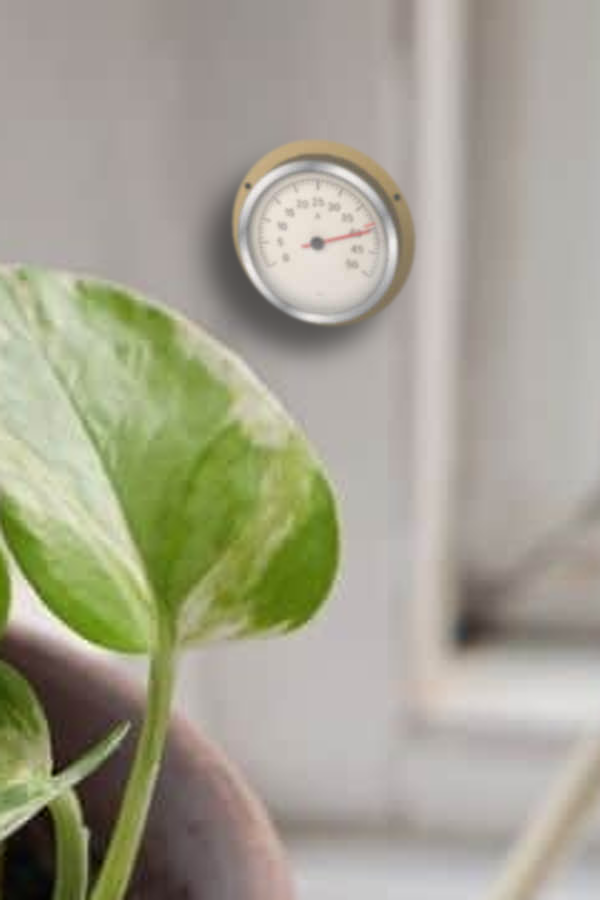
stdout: 40; A
